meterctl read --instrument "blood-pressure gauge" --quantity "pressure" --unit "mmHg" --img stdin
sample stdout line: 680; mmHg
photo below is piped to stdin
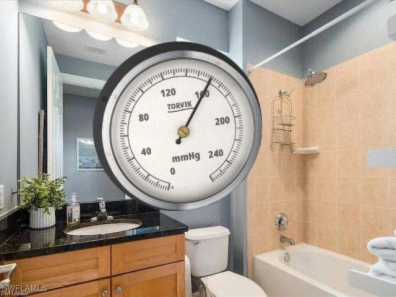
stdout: 160; mmHg
